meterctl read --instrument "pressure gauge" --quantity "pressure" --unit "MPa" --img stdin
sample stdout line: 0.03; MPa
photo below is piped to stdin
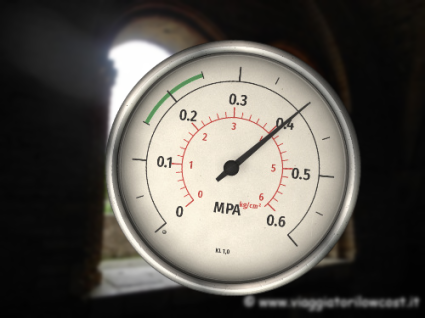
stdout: 0.4; MPa
